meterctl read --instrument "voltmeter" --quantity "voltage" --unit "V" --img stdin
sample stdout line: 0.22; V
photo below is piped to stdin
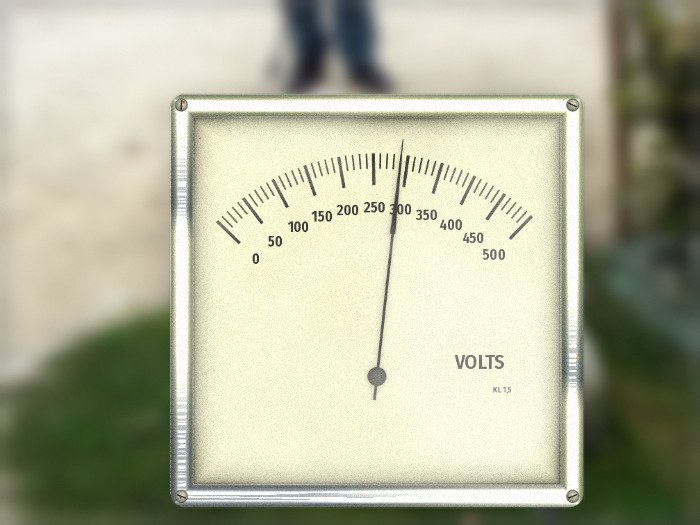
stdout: 290; V
